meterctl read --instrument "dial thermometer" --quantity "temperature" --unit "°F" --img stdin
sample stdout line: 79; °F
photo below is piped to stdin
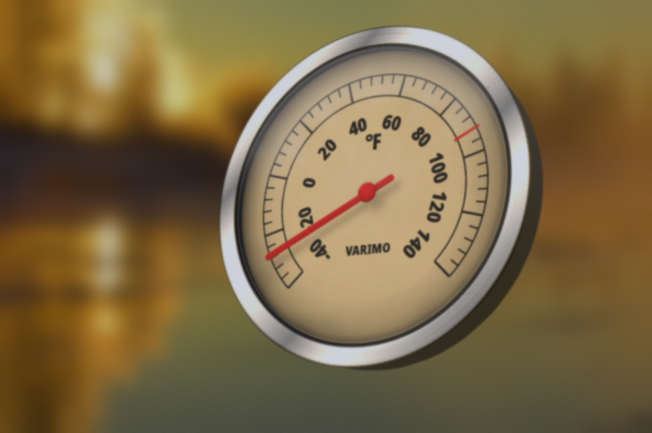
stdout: -28; °F
